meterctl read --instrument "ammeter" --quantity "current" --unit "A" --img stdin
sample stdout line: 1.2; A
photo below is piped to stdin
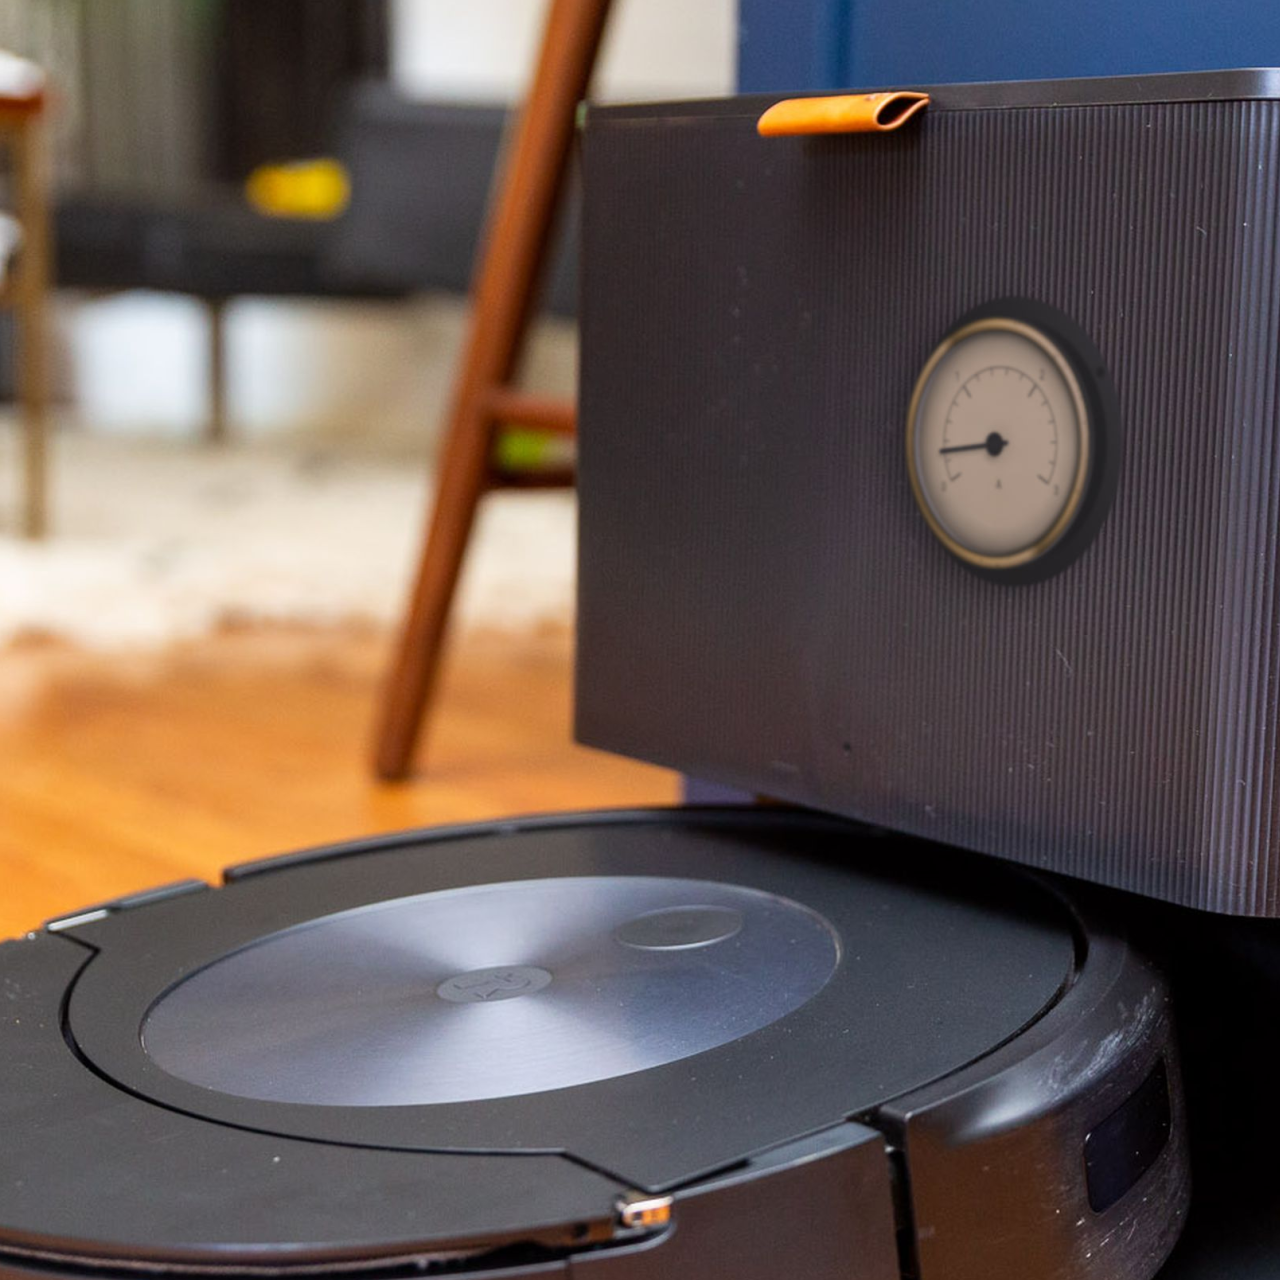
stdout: 0.3; A
